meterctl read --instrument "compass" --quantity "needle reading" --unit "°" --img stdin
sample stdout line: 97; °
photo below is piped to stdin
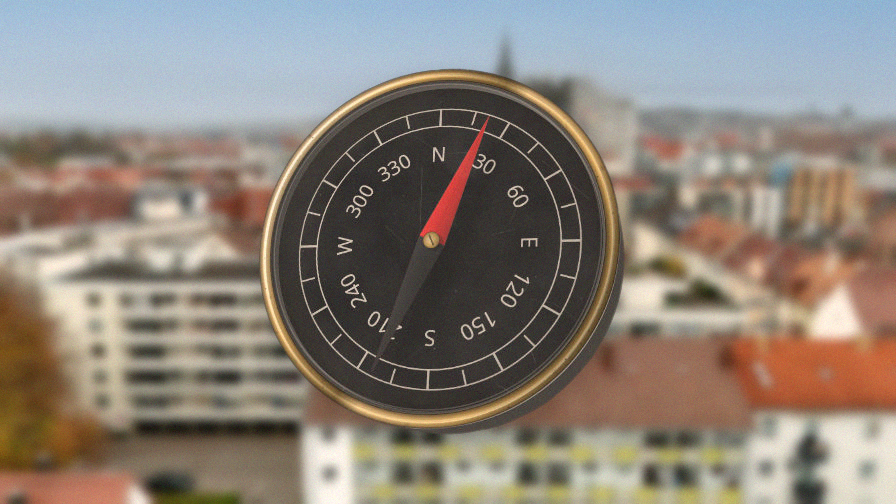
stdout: 22.5; °
